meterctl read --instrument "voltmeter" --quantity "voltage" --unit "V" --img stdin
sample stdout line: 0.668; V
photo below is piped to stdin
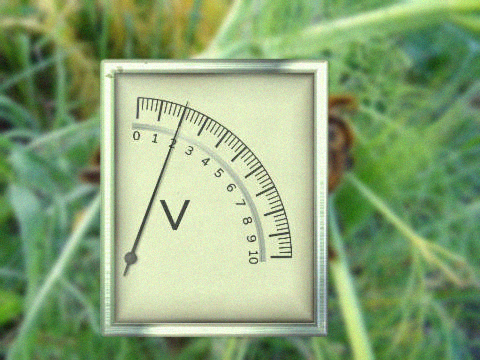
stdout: 2; V
